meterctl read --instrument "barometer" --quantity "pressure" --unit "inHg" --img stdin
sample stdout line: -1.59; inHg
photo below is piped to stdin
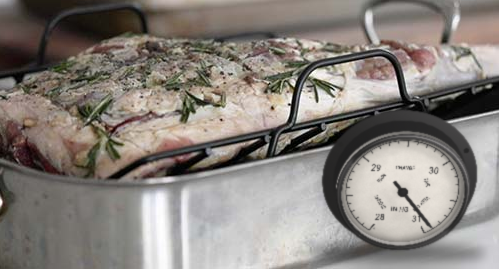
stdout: 30.9; inHg
